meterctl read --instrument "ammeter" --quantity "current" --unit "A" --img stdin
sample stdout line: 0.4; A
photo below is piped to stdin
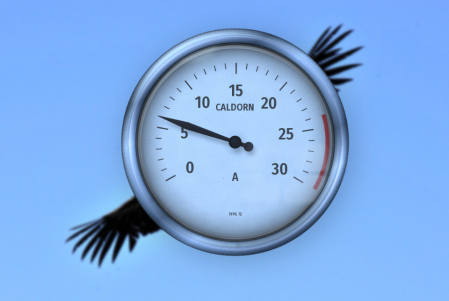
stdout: 6; A
